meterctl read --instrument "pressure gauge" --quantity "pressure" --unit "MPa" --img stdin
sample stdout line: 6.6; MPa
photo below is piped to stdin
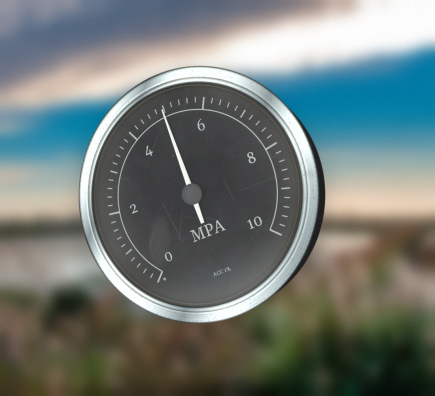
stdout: 5; MPa
